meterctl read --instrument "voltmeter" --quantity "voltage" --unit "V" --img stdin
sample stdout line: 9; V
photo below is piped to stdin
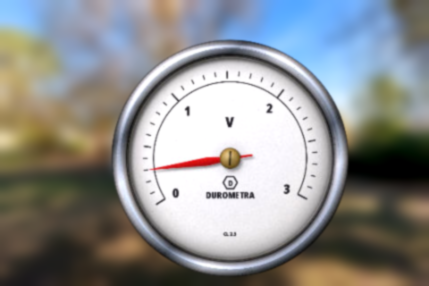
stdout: 0.3; V
